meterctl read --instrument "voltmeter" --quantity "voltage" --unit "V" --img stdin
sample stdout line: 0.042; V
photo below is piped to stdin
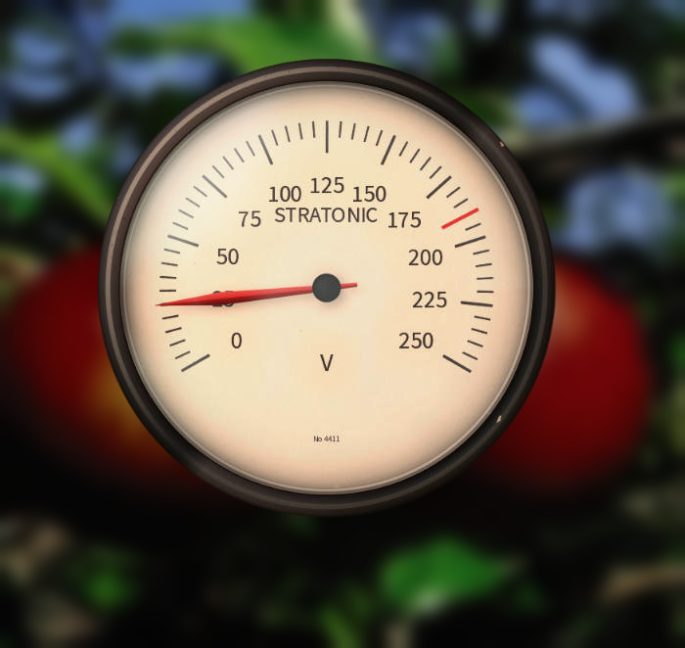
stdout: 25; V
